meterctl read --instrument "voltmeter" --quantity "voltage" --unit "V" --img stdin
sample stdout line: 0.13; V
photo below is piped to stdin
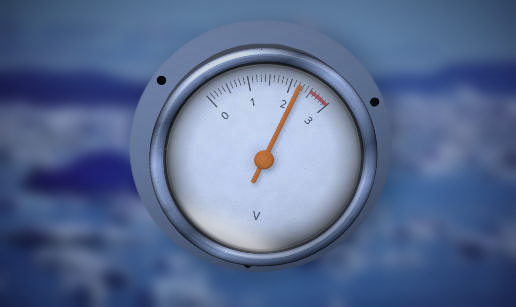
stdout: 2.2; V
